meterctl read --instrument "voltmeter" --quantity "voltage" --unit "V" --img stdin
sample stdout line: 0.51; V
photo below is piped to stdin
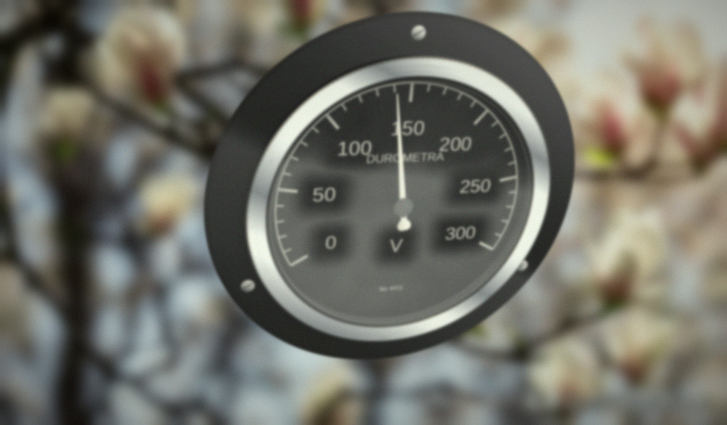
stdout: 140; V
